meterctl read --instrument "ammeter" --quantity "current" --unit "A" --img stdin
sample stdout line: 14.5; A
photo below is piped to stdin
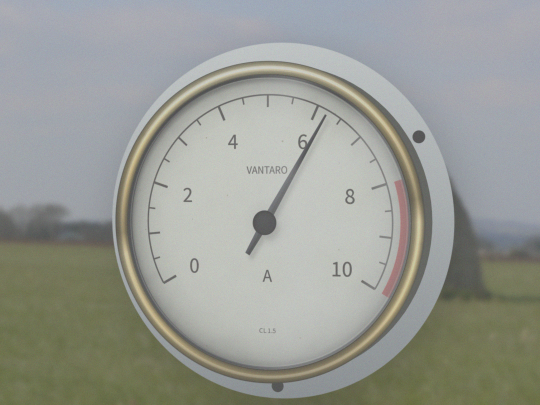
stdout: 6.25; A
